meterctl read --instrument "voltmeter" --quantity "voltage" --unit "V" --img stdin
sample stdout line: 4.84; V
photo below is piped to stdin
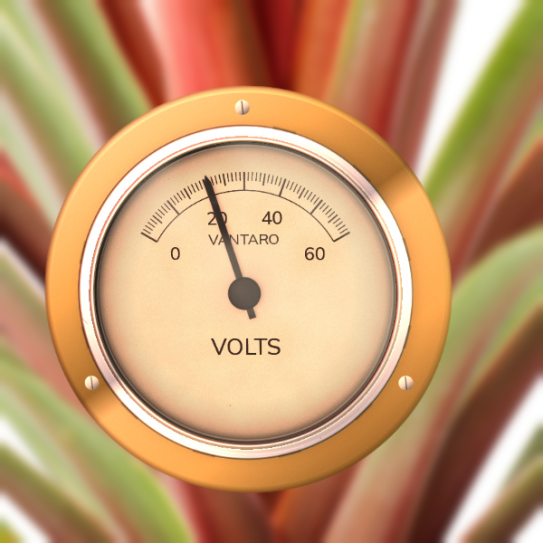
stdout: 21; V
